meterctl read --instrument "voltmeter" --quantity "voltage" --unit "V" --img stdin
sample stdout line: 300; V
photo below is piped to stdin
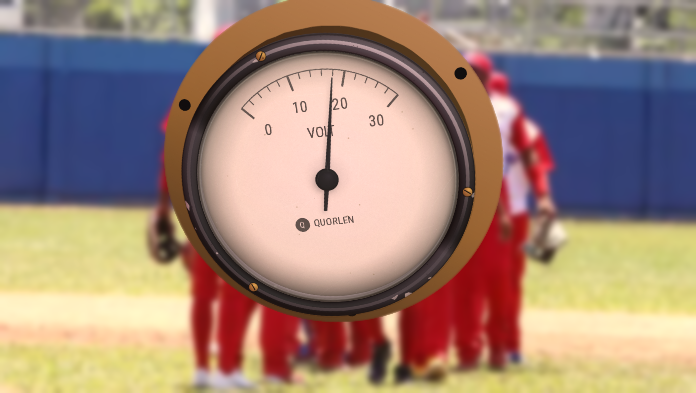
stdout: 18; V
